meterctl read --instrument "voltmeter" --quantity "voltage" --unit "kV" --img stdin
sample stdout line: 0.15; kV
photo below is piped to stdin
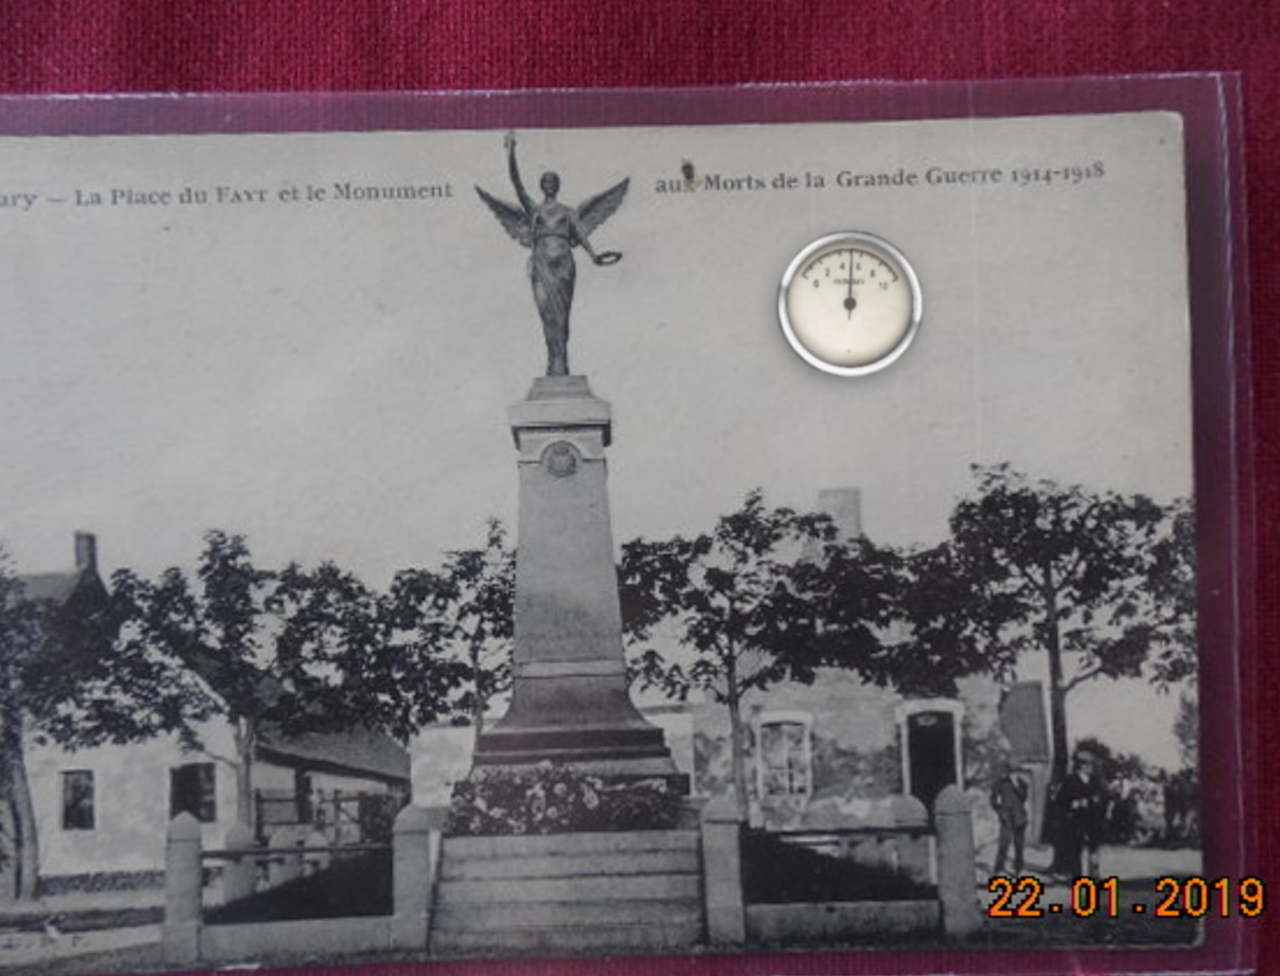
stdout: 5; kV
